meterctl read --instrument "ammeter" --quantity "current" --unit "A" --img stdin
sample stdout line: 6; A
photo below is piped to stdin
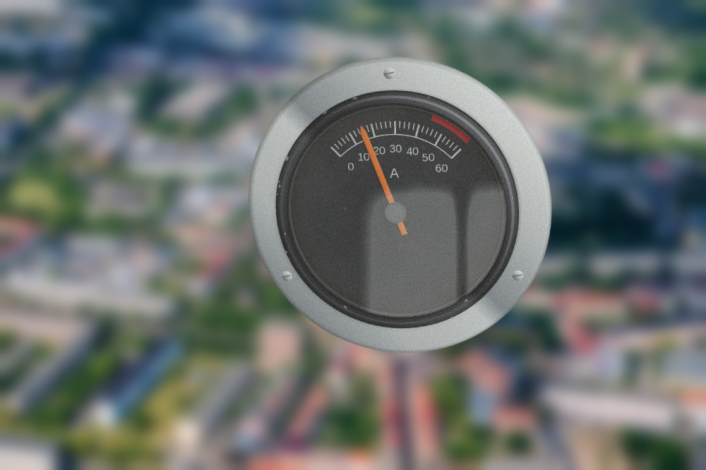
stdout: 16; A
